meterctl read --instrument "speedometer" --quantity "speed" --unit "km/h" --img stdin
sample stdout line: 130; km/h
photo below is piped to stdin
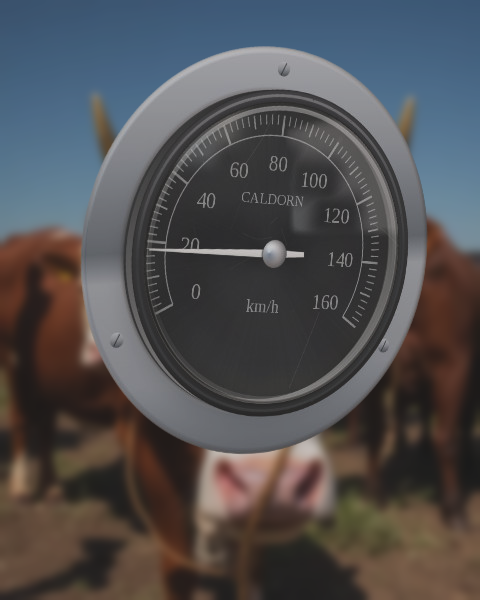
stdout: 18; km/h
